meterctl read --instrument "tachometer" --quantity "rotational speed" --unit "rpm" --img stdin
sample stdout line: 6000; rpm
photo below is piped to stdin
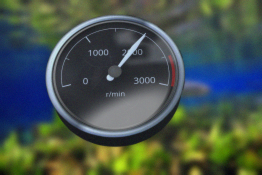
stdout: 2000; rpm
